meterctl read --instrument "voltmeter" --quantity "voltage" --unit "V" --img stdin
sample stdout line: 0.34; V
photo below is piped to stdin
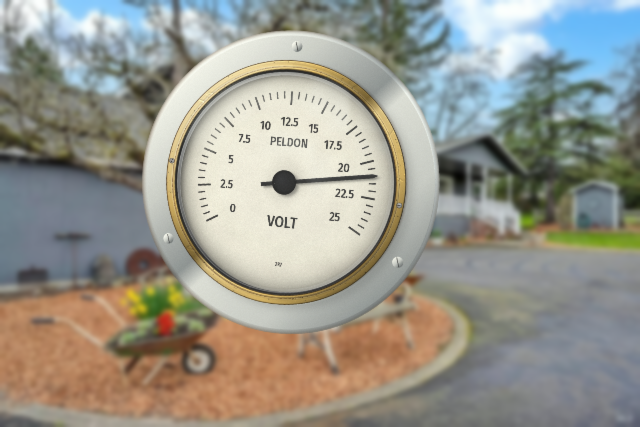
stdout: 21; V
